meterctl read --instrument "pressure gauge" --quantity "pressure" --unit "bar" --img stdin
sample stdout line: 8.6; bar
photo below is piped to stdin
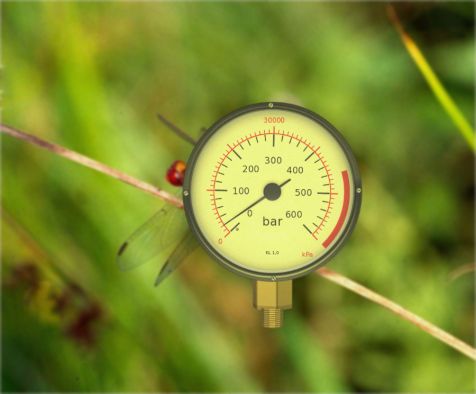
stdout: 20; bar
